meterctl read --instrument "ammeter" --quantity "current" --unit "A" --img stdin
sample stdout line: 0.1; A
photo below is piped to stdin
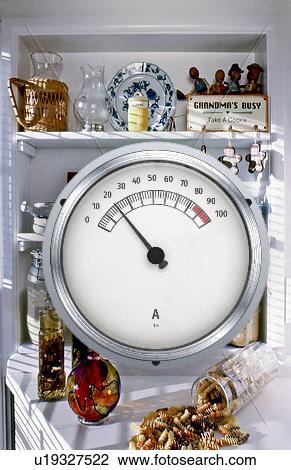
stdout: 20; A
